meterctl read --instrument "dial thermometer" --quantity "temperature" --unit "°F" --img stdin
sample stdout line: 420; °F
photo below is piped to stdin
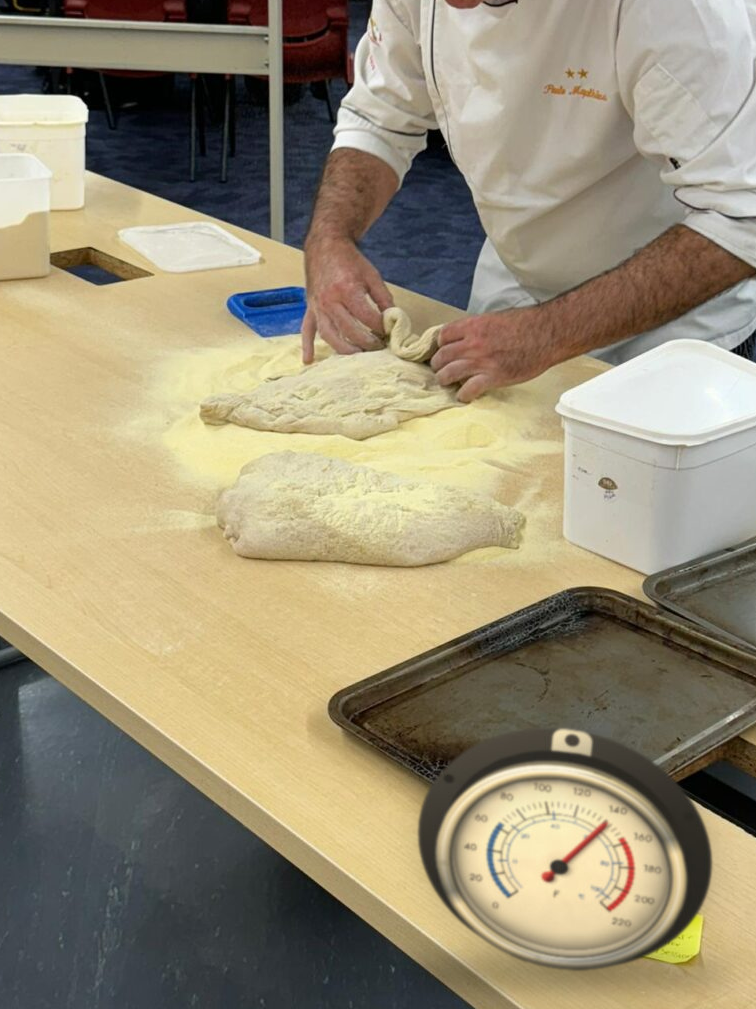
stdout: 140; °F
